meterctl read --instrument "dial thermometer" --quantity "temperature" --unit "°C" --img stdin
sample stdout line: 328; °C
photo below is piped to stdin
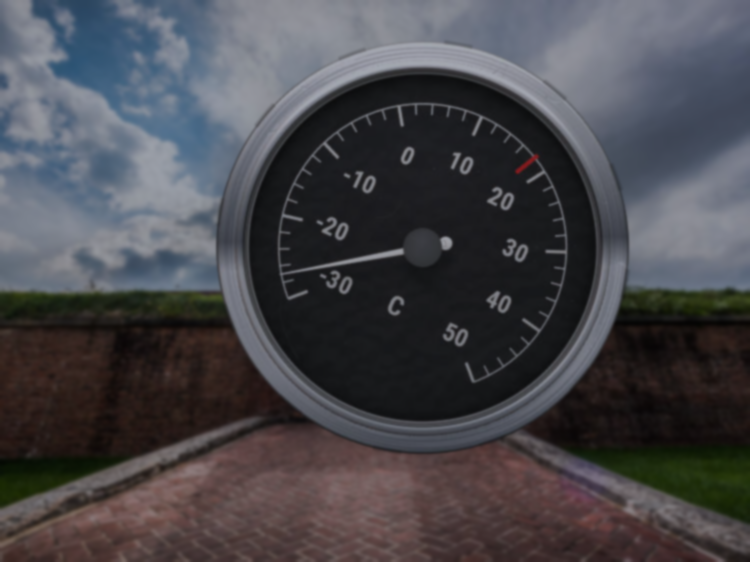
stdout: -27; °C
